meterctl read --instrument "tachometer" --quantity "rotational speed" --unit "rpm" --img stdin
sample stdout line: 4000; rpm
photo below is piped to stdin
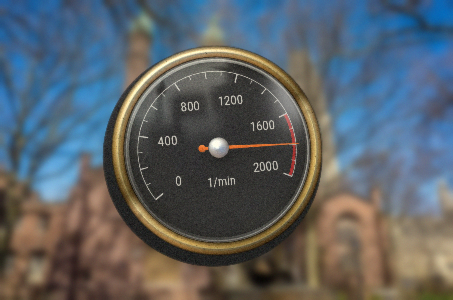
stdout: 1800; rpm
